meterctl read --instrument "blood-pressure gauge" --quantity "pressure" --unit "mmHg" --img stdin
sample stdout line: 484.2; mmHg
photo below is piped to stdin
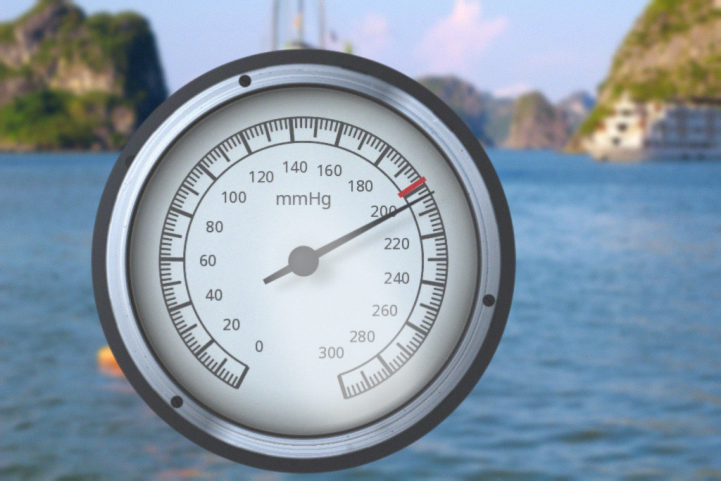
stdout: 204; mmHg
